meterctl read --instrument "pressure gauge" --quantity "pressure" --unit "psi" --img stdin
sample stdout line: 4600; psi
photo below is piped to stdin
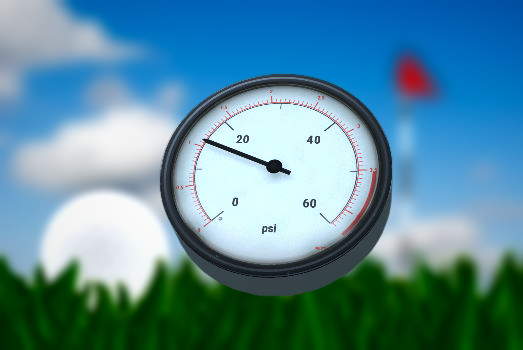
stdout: 15; psi
